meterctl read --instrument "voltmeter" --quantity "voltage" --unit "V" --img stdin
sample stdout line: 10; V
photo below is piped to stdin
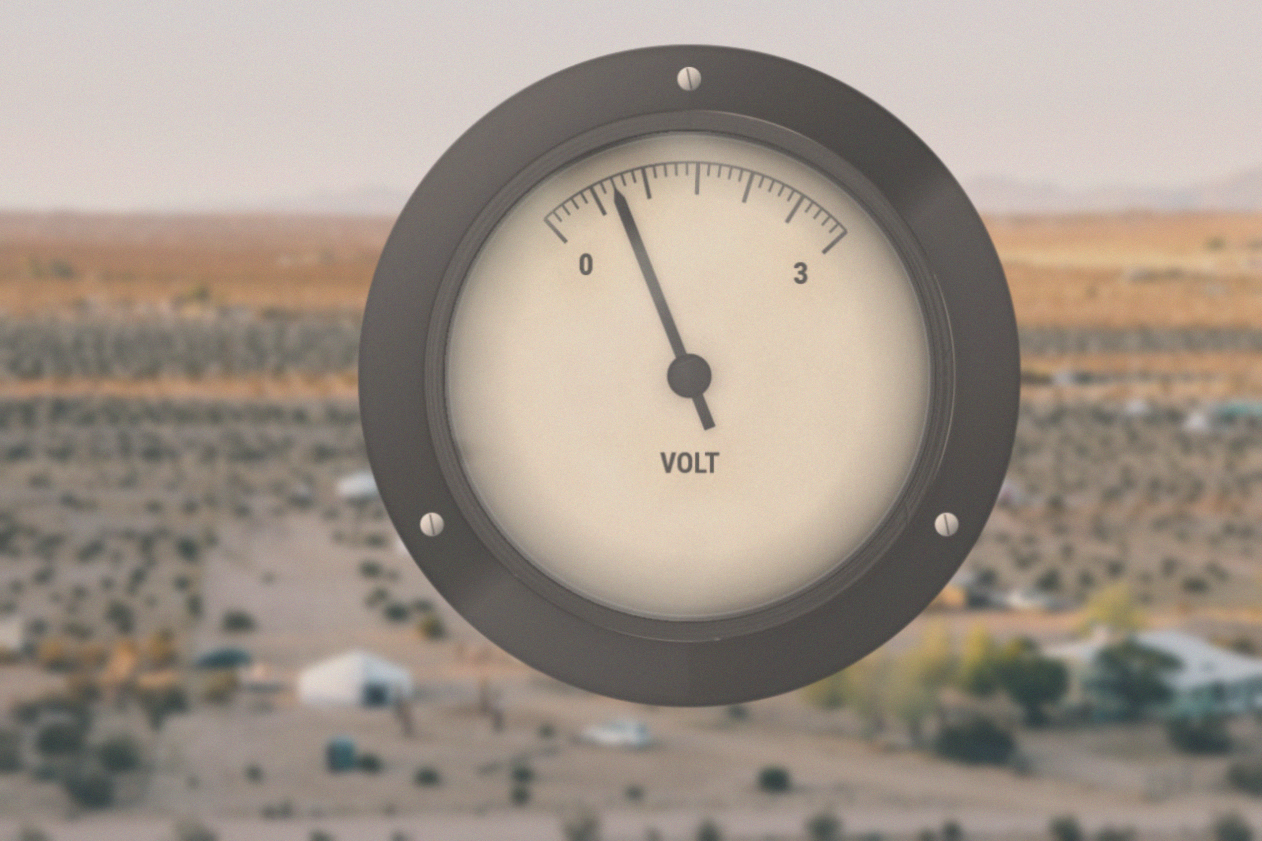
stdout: 0.7; V
